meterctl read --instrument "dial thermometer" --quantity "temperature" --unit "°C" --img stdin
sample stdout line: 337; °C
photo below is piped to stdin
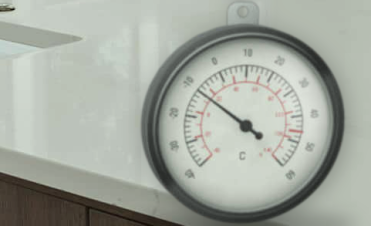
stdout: -10; °C
